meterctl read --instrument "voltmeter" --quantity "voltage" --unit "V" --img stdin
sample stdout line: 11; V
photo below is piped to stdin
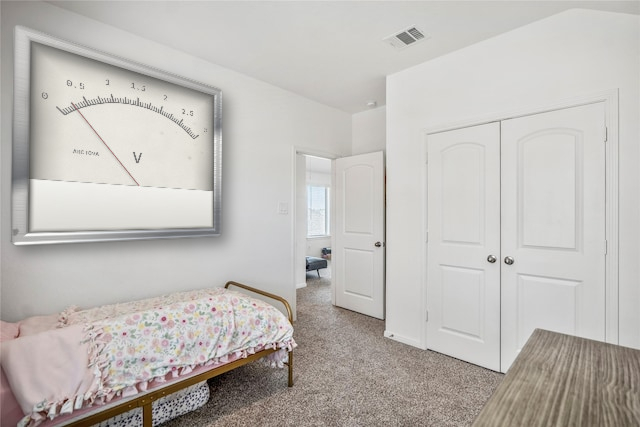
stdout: 0.25; V
